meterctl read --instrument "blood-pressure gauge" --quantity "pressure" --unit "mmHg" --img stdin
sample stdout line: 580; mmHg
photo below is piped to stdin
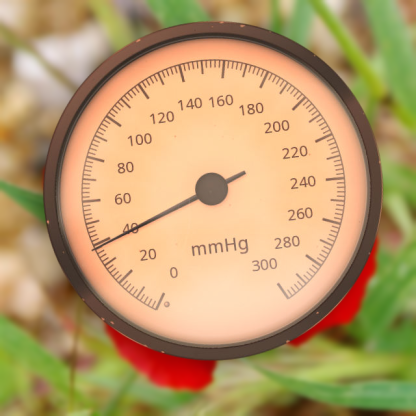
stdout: 38; mmHg
